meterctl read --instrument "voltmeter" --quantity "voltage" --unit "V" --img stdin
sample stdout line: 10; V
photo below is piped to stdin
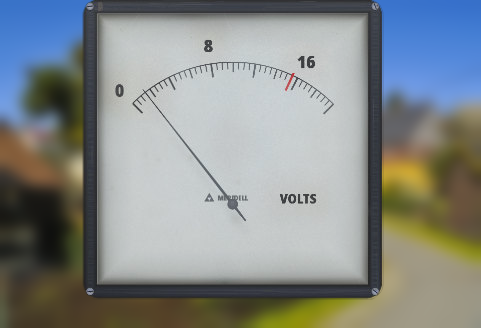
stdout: 1.5; V
